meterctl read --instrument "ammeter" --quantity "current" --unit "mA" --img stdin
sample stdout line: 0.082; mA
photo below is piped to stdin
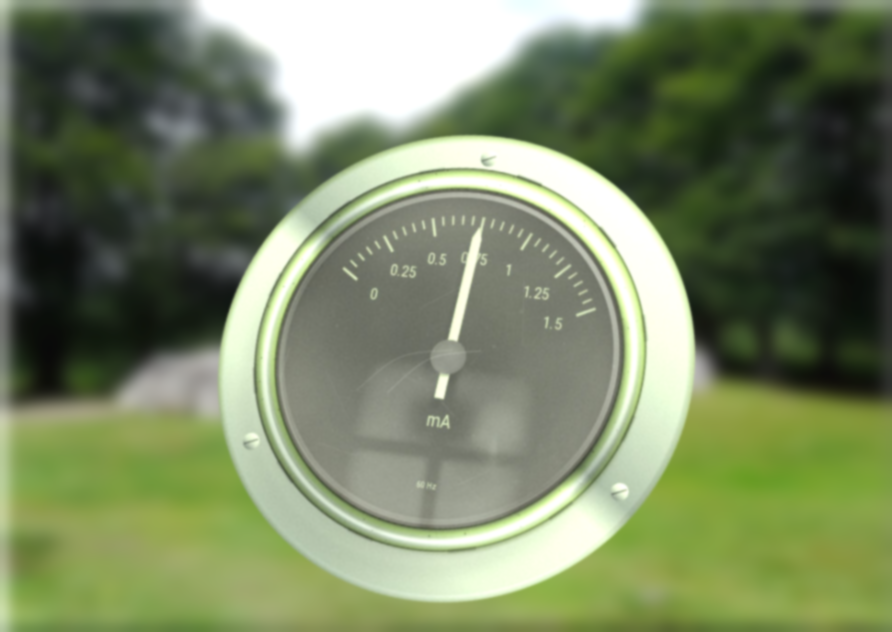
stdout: 0.75; mA
